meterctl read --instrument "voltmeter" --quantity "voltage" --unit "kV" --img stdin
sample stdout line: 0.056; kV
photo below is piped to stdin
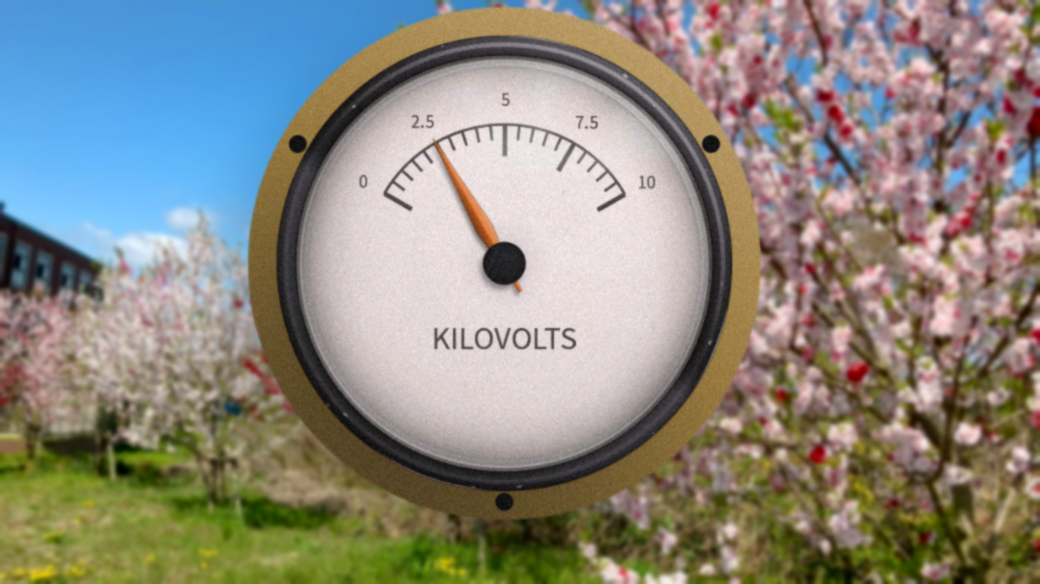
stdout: 2.5; kV
